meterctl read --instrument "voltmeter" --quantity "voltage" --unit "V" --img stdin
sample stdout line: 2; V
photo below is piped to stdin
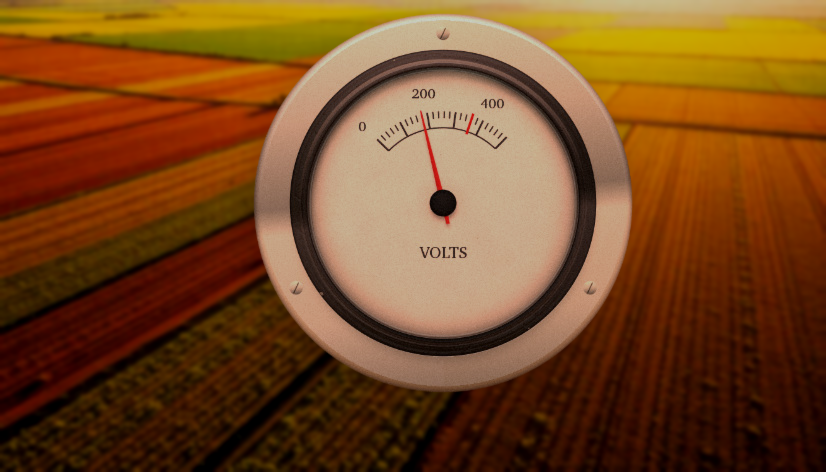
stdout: 180; V
